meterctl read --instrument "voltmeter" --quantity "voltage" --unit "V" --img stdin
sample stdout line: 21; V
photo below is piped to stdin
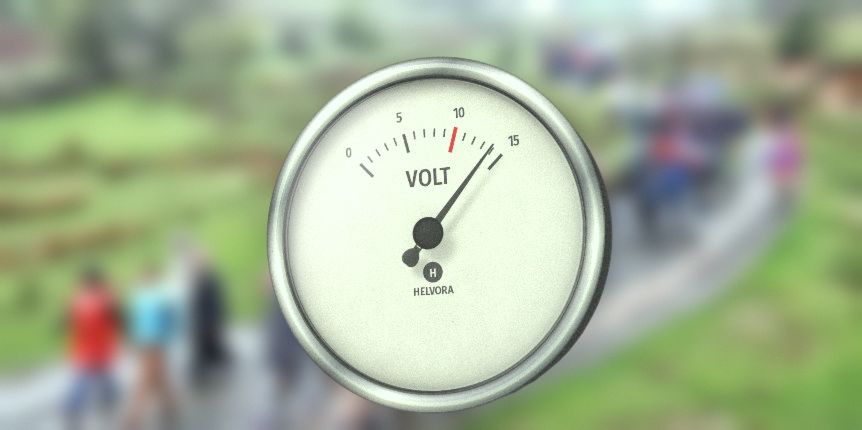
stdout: 14; V
